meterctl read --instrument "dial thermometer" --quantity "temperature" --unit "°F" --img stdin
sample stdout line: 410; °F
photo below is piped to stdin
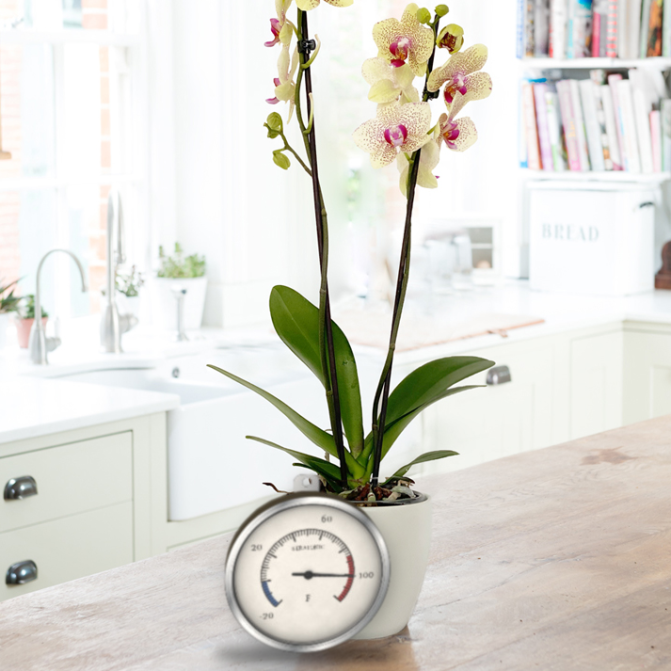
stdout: 100; °F
